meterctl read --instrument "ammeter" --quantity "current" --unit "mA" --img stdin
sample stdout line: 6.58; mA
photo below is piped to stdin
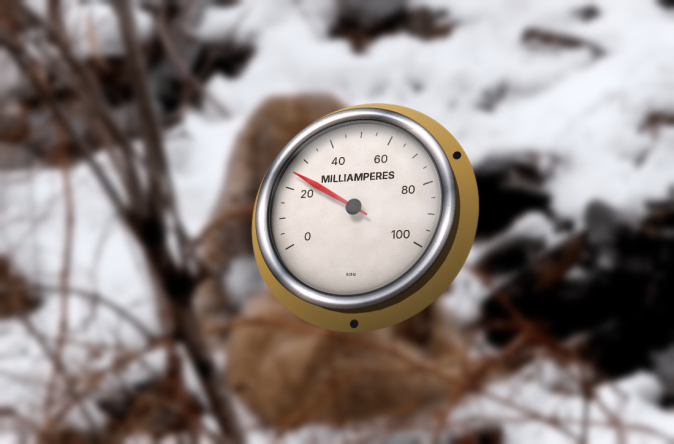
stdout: 25; mA
